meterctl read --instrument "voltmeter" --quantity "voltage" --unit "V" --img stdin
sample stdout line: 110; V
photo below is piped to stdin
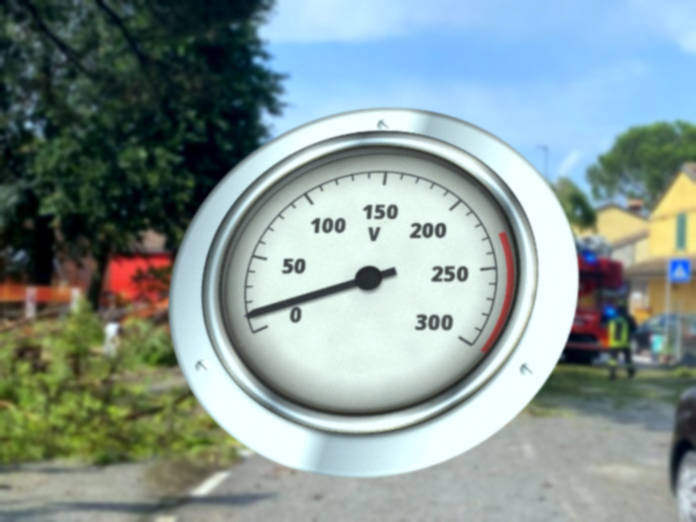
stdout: 10; V
